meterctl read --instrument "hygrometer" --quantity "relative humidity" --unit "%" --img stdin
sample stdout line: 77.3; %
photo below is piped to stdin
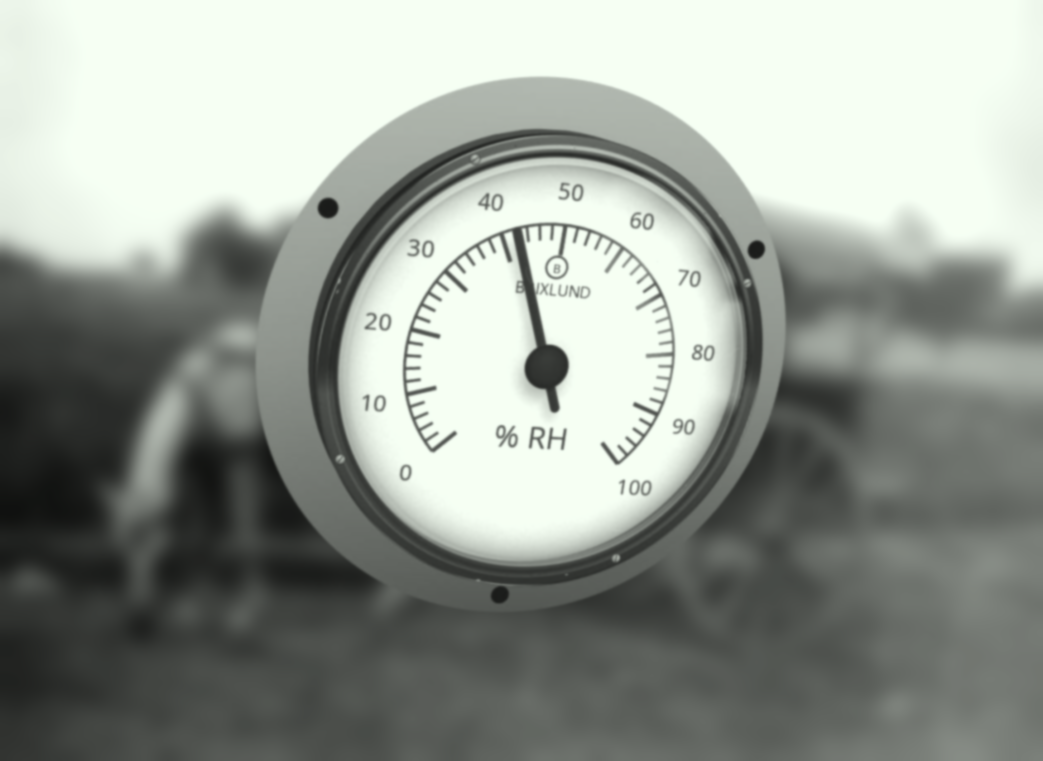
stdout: 42; %
